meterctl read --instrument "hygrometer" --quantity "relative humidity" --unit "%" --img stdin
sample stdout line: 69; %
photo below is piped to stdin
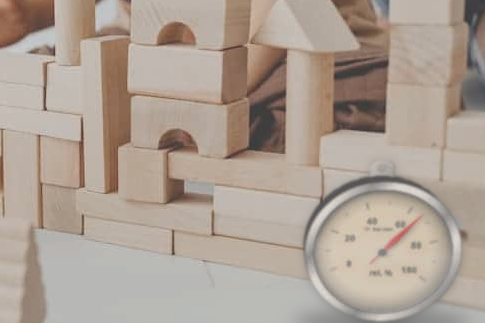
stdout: 65; %
